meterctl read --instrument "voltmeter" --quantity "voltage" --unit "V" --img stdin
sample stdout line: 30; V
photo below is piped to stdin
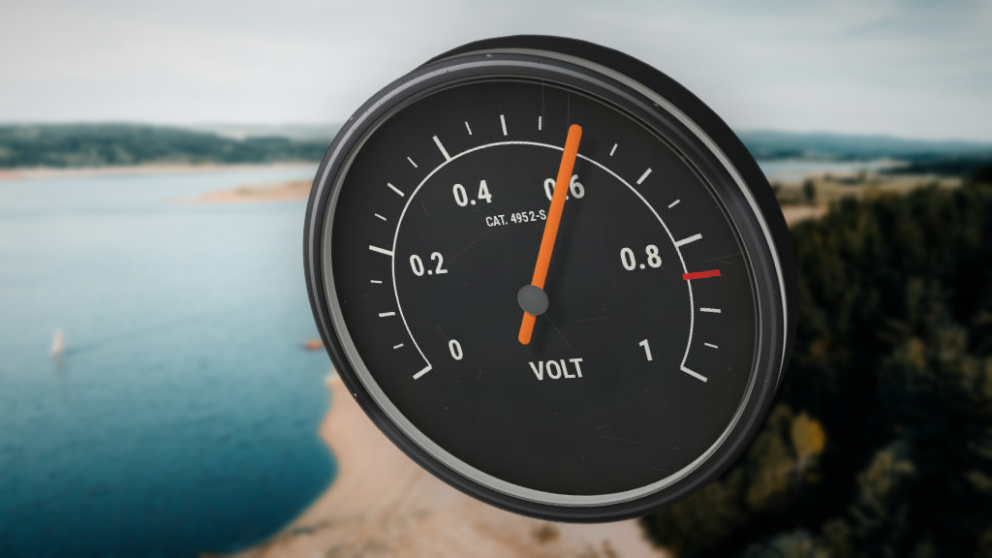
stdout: 0.6; V
